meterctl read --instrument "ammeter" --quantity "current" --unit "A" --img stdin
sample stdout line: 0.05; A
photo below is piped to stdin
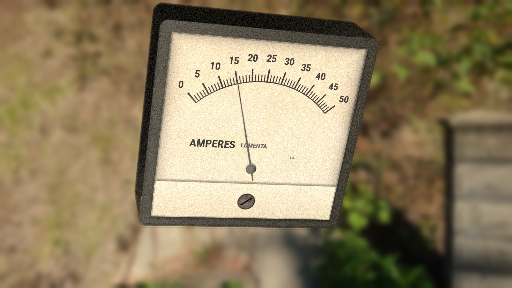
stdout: 15; A
